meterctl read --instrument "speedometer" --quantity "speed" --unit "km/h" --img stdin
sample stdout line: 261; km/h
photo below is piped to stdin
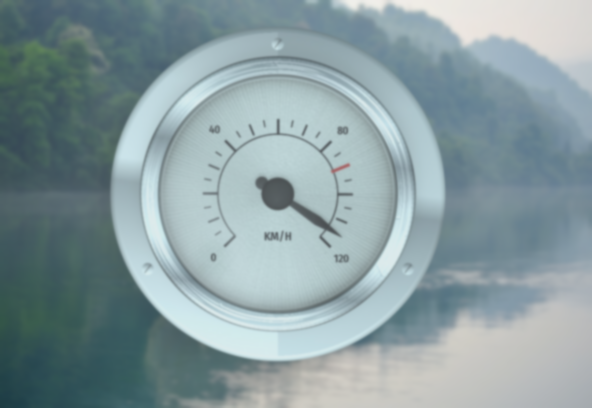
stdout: 115; km/h
